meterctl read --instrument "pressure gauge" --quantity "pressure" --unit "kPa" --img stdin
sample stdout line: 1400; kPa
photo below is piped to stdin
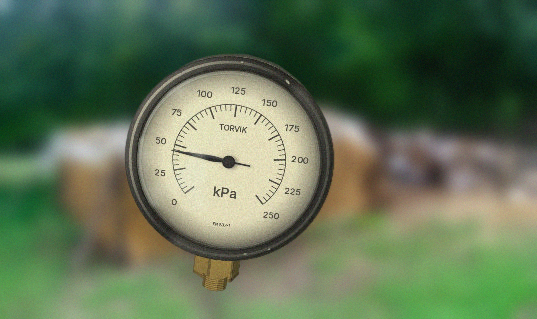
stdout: 45; kPa
